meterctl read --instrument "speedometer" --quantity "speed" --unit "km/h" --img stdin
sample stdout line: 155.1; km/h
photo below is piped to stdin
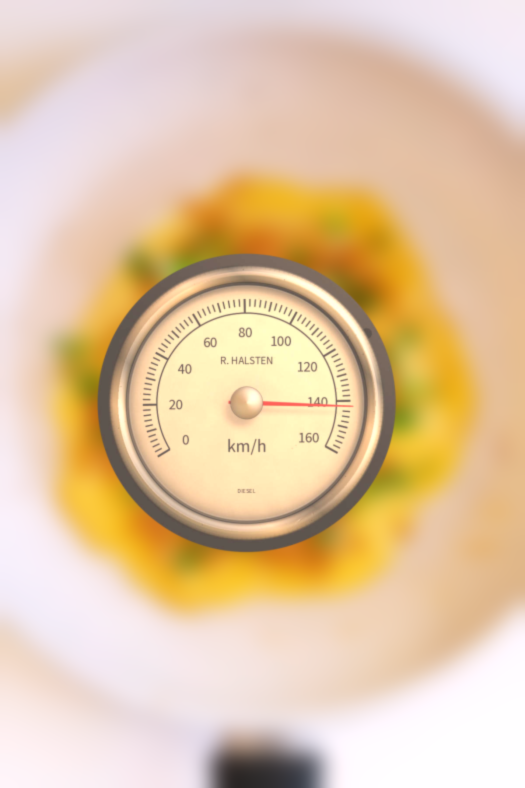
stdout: 142; km/h
